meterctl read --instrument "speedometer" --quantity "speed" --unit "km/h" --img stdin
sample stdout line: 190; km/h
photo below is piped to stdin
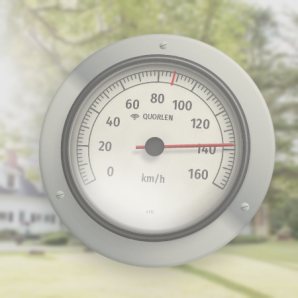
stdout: 138; km/h
